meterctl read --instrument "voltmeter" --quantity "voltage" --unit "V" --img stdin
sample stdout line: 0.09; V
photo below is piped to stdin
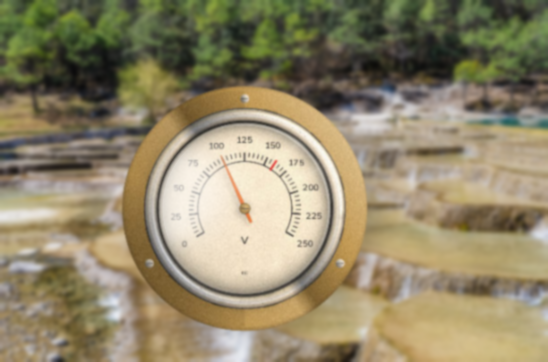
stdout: 100; V
